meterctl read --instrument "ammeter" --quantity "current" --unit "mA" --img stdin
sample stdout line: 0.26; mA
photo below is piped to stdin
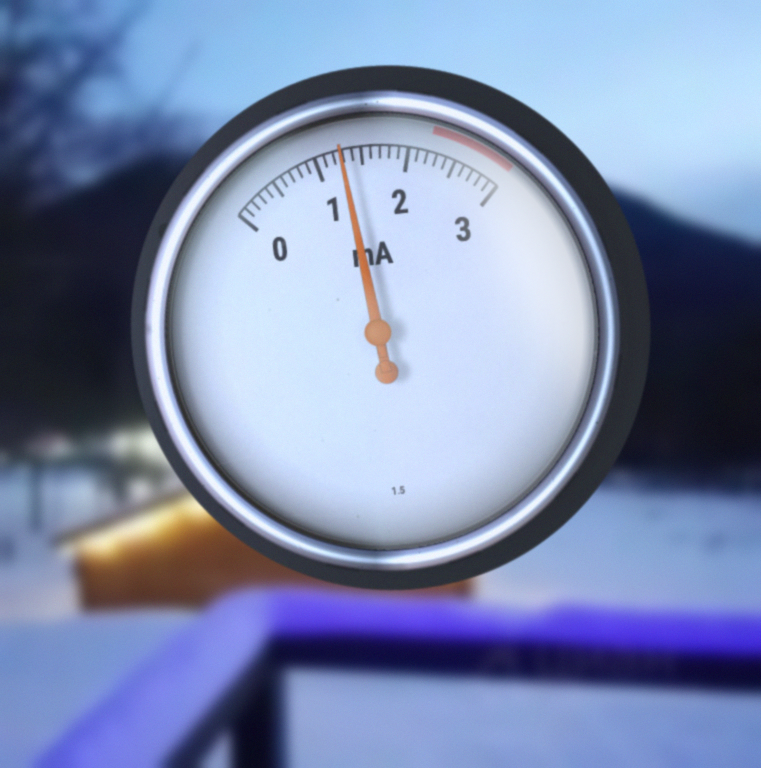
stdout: 1.3; mA
